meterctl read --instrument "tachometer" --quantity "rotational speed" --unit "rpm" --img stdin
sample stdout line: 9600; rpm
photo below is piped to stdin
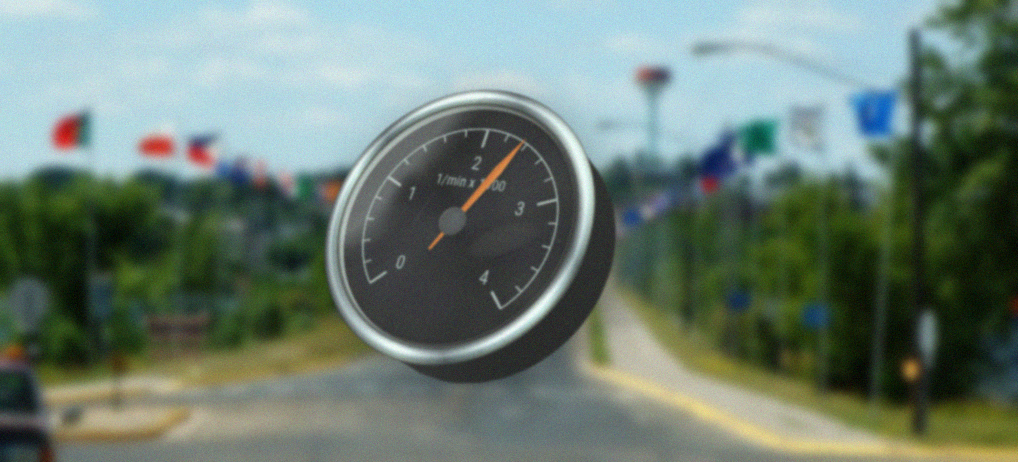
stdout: 2400; rpm
